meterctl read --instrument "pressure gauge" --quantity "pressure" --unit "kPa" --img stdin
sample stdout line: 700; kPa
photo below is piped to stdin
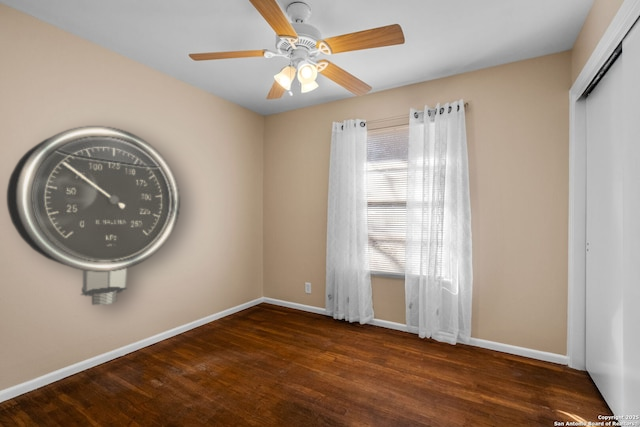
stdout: 75; kPa
